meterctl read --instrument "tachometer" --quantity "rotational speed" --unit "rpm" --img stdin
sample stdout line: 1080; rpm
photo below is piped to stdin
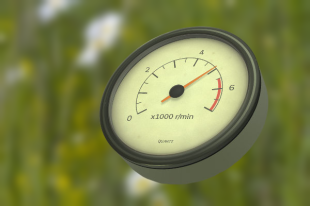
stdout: 5000; rpm
